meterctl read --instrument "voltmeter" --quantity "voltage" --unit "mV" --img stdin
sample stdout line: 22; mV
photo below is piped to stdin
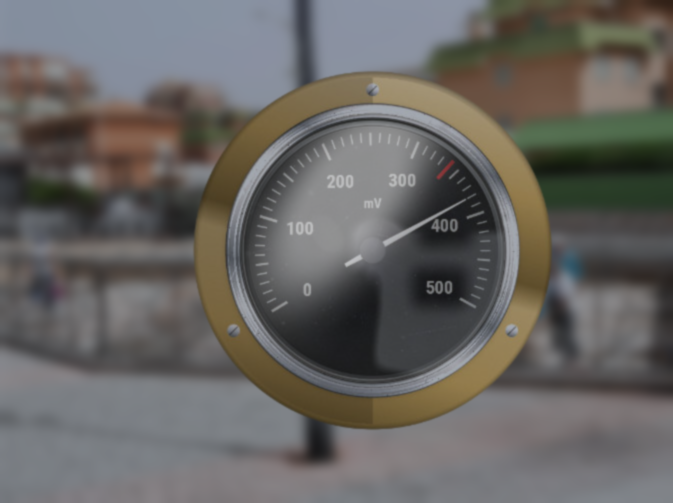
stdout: 380; mV
